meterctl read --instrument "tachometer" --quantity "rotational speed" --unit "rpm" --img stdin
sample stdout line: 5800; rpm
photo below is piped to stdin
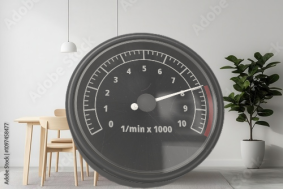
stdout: 8000; rpm
